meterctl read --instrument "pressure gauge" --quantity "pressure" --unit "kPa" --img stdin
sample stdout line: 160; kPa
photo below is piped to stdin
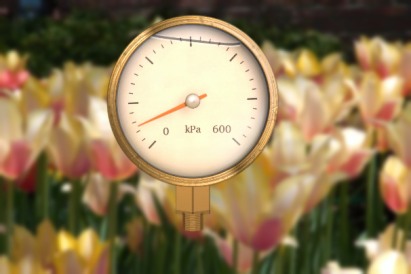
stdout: 50; kPa
